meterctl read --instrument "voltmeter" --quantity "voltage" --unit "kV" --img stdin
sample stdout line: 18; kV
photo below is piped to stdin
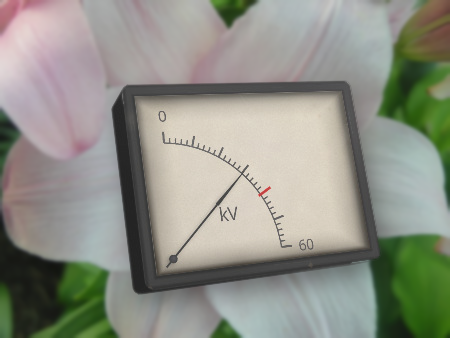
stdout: 30; kV
